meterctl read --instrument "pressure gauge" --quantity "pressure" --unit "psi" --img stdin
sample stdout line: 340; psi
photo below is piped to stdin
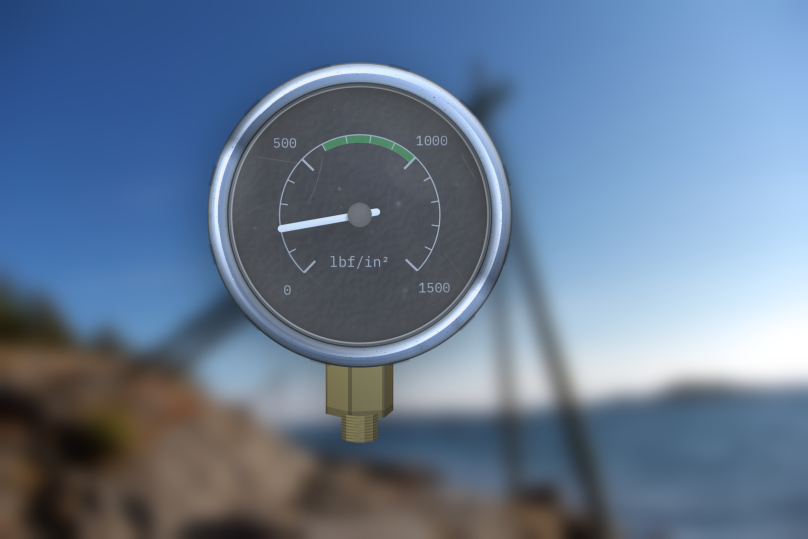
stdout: 200; psi
